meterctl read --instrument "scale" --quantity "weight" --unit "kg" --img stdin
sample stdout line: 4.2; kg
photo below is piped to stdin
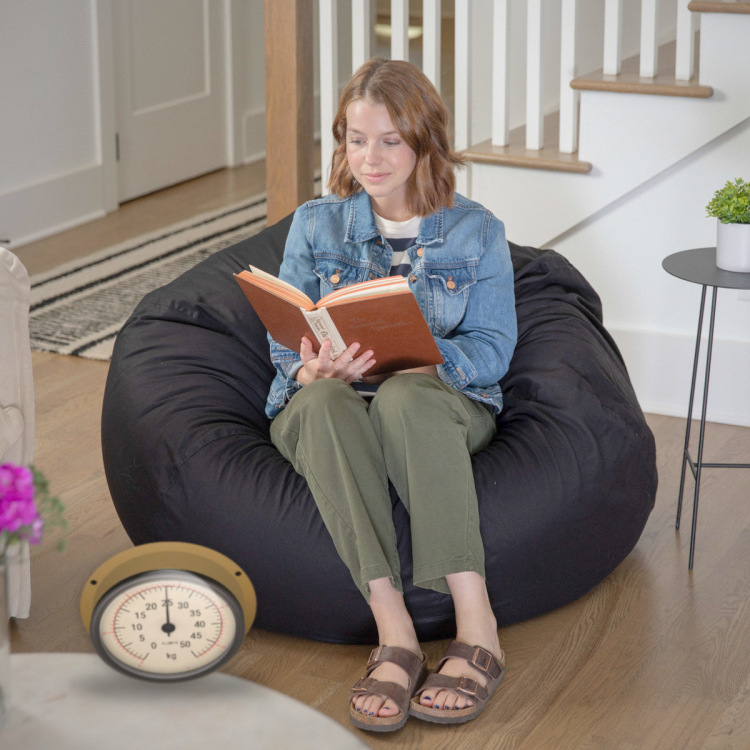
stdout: 25; kg
